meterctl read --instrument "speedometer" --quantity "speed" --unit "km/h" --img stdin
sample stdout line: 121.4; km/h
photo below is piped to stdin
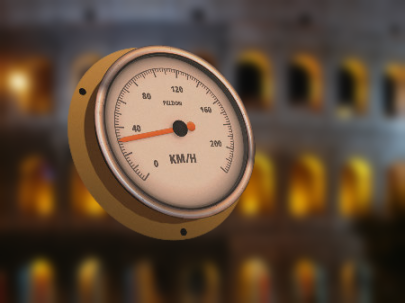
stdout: 30; km/h
